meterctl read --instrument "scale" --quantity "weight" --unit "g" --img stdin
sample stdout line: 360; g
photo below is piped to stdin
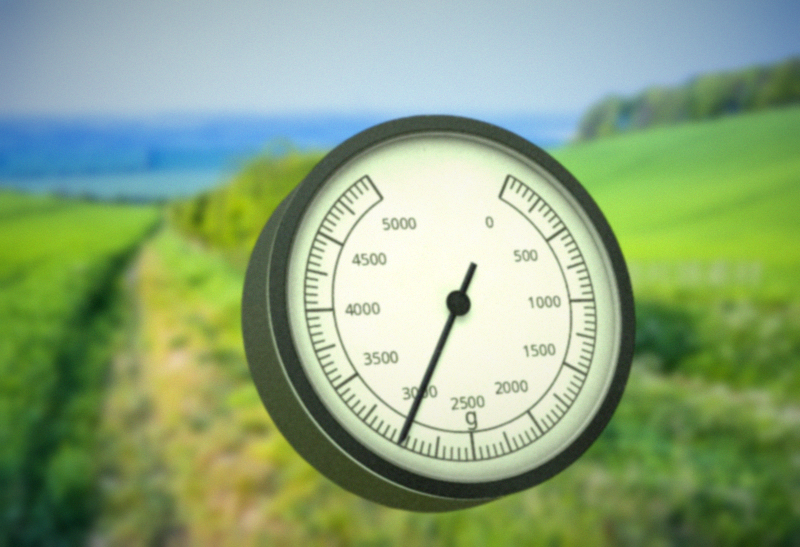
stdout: 3000; g
